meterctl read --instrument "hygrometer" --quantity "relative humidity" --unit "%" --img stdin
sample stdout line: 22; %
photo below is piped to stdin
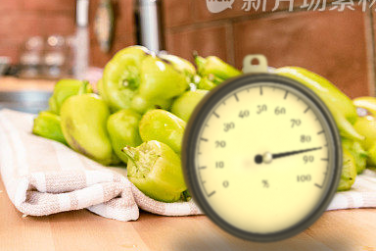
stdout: 85; %
